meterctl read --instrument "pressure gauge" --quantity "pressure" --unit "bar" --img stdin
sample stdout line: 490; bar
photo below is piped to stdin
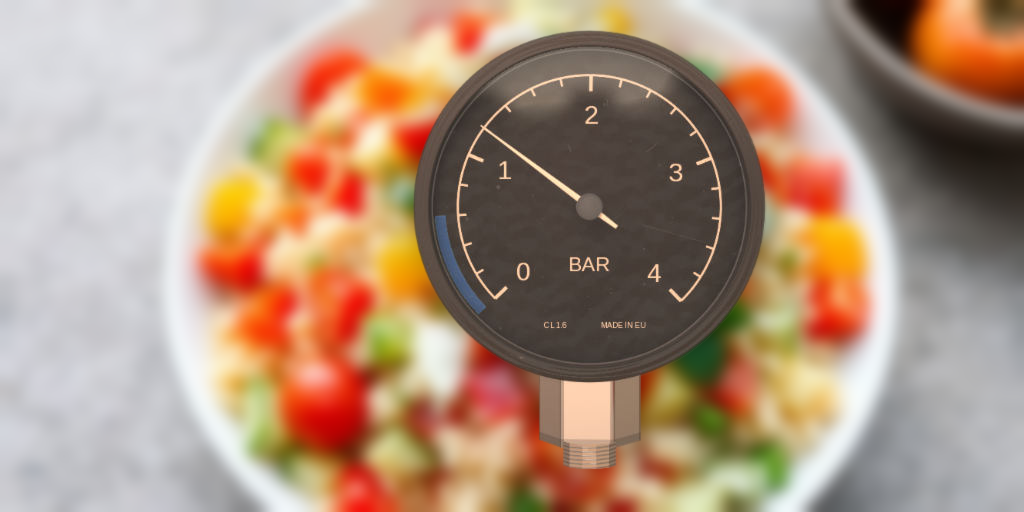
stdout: 1.2; bar
